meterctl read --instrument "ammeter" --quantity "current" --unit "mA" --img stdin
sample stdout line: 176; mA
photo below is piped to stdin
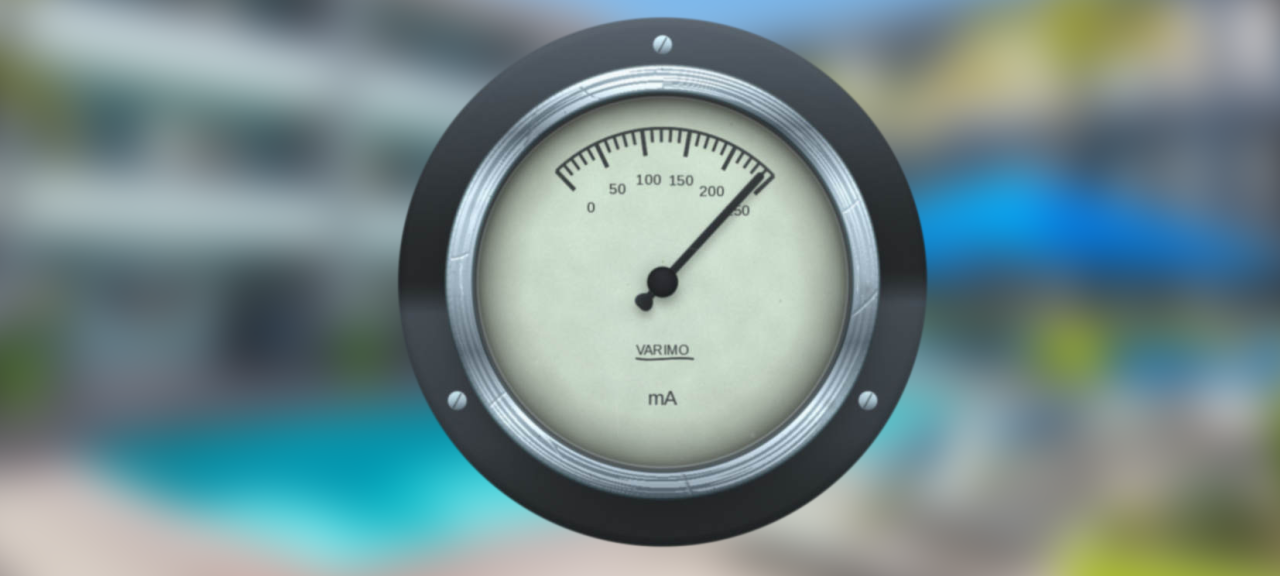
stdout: 240; mA
